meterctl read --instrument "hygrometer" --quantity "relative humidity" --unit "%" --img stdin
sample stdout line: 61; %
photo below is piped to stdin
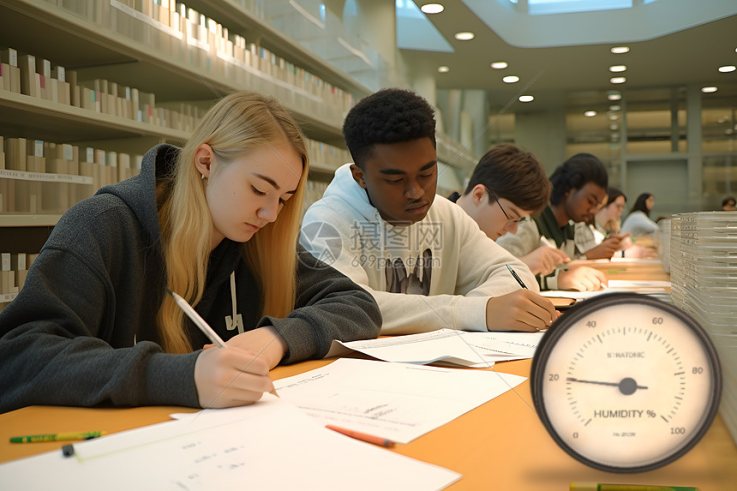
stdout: 20; %
